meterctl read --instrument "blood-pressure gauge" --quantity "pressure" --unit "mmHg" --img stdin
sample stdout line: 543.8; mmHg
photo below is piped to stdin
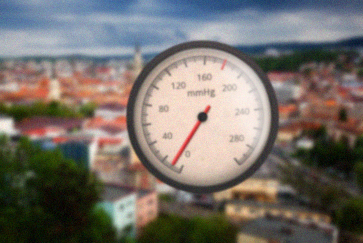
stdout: 10; mmHg
